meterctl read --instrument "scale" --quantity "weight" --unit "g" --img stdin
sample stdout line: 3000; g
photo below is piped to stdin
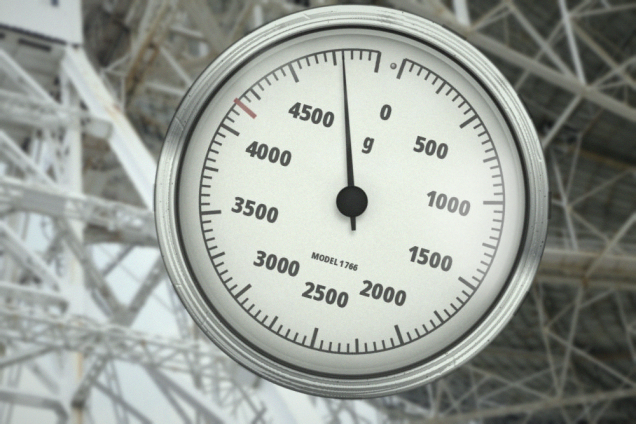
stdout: 4800; g
